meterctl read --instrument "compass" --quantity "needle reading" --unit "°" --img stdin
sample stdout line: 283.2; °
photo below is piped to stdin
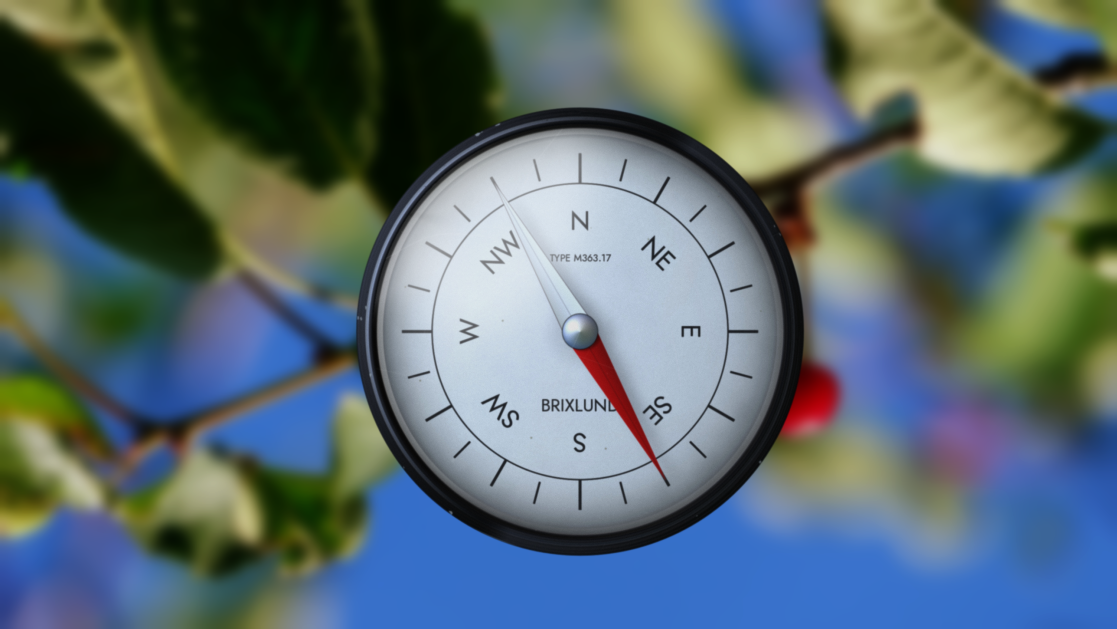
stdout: 150; °
